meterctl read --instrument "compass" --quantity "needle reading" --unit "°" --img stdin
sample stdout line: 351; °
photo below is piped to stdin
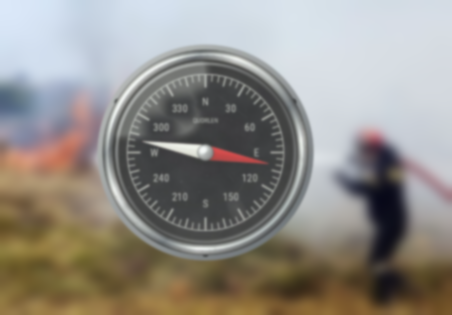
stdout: 100; °
